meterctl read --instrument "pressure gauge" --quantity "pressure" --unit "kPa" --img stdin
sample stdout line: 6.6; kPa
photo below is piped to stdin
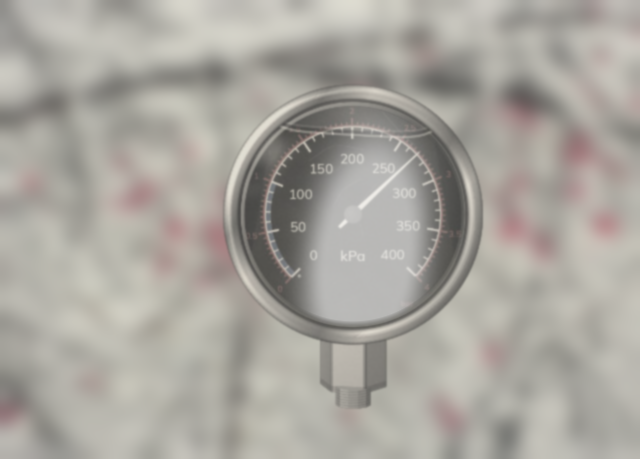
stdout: 270; kPa
